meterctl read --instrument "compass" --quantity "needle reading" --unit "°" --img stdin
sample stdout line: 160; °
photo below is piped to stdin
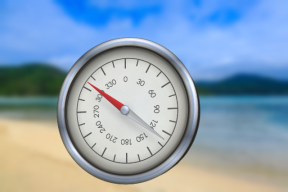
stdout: 307.5; °
